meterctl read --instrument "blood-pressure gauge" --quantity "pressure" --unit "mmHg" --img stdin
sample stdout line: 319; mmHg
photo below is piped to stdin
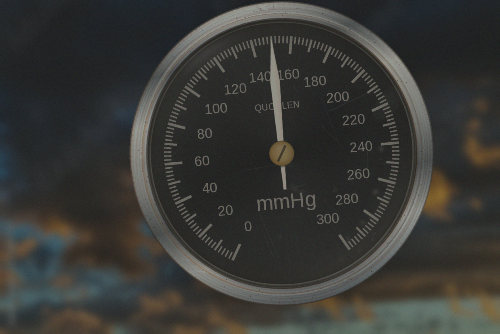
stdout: 150; mmHg
